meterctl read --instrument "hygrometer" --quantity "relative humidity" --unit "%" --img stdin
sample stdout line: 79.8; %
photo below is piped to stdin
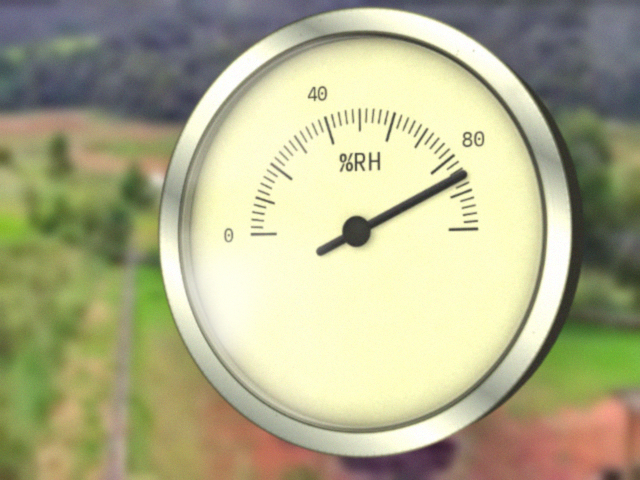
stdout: 86; %
